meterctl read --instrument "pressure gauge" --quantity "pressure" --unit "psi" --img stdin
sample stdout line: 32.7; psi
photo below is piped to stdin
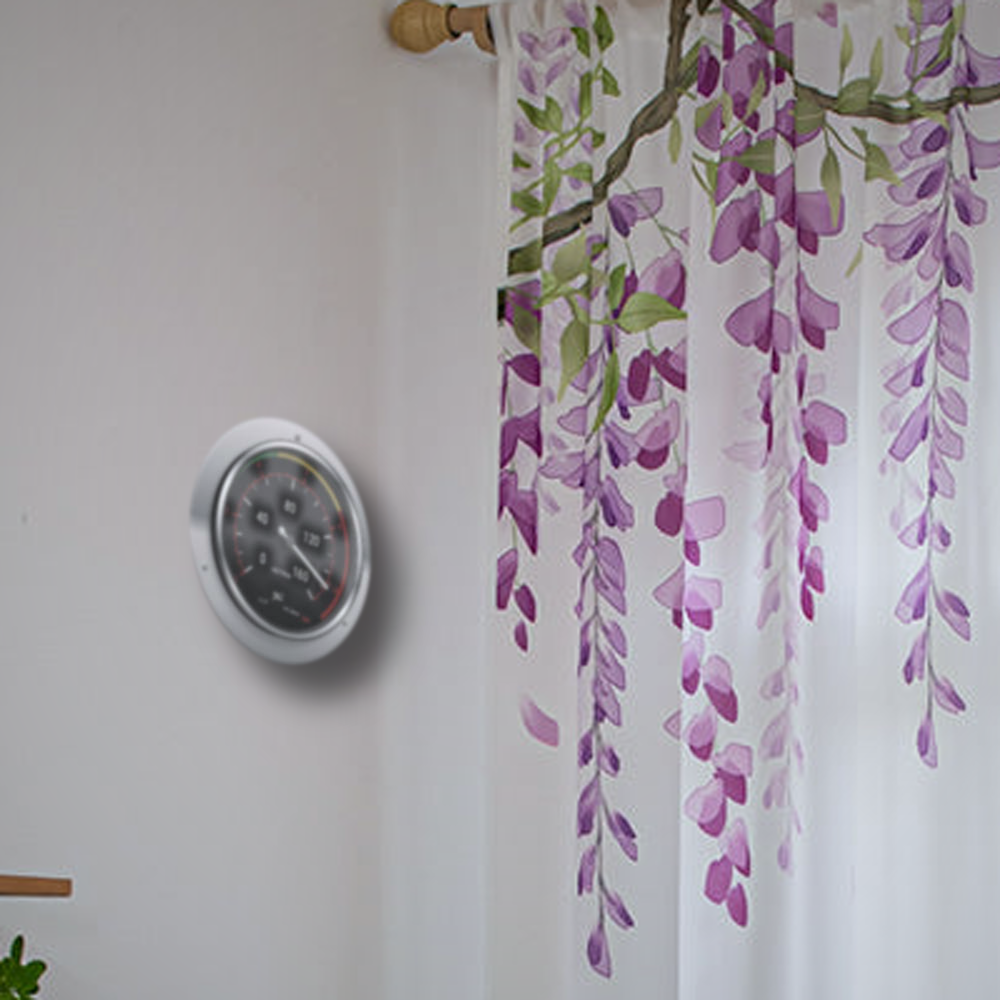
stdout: 150; psi
